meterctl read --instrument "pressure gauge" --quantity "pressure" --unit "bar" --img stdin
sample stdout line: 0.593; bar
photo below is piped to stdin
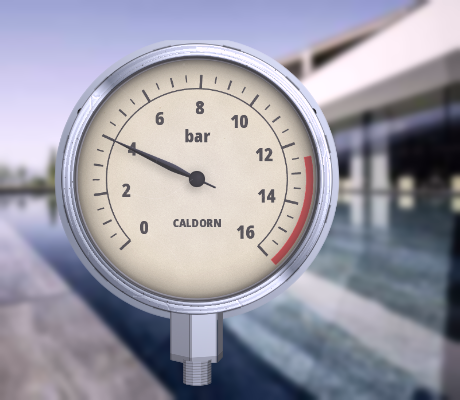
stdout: 4; bar
